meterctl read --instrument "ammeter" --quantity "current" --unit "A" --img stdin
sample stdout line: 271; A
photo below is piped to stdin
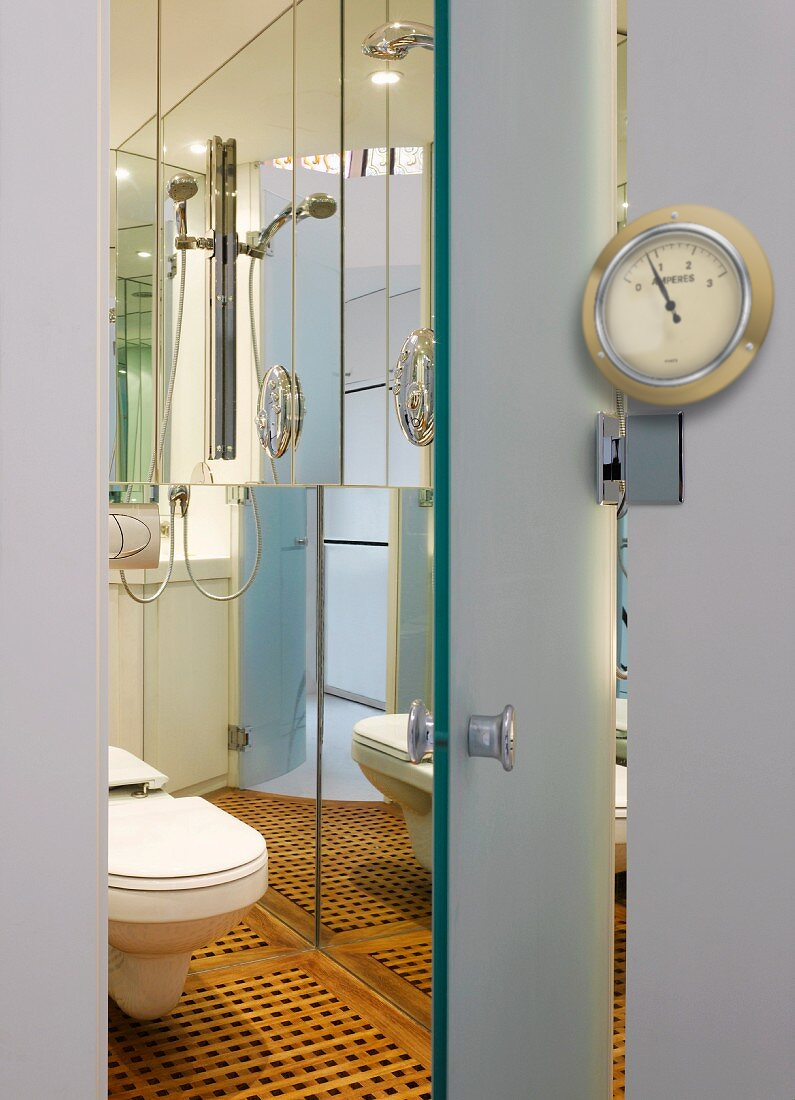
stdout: 0.8; A
